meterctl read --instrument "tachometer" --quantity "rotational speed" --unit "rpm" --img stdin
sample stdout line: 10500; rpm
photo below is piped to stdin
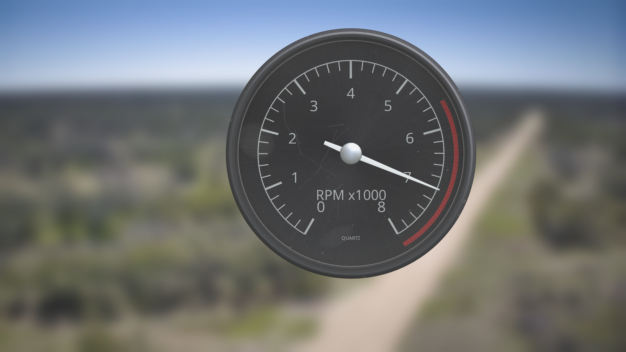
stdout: 7000; rpm
